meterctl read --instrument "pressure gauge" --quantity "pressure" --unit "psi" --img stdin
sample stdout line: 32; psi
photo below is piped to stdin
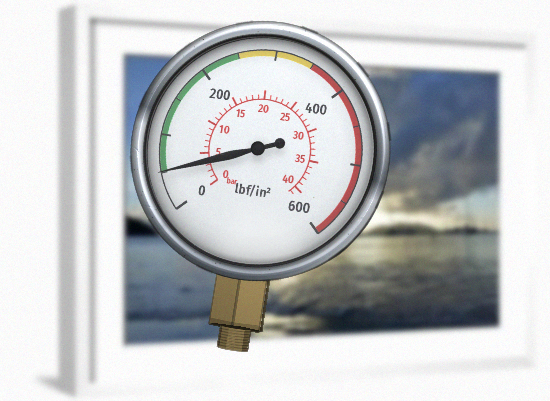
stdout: 50; psi
